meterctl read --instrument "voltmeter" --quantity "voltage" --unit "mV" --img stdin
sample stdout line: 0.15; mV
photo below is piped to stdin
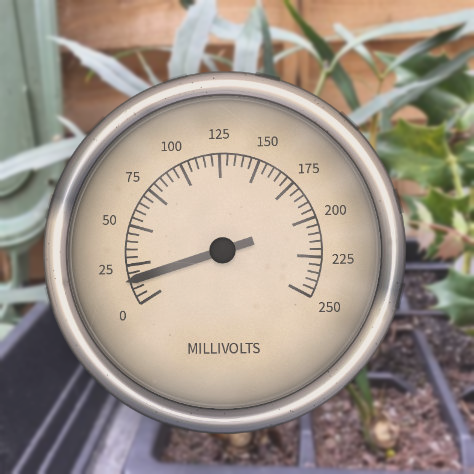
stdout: 15; mV
